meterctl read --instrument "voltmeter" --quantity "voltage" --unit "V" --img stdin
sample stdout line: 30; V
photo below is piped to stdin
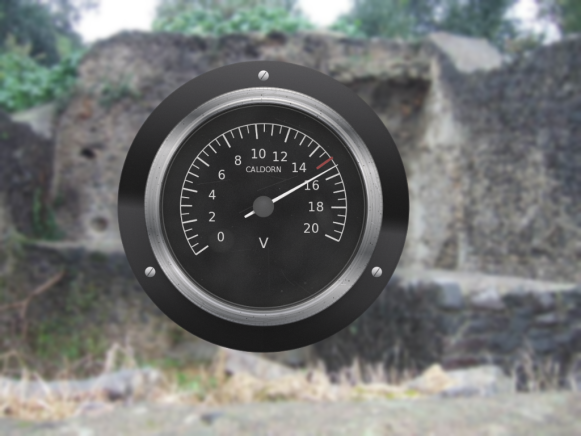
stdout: 15.5; V
